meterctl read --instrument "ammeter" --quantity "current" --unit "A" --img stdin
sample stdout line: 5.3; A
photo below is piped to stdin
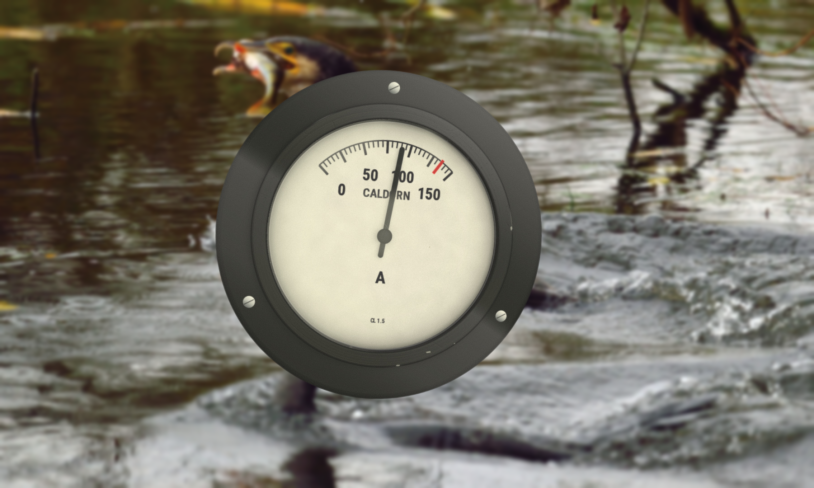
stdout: 90; A
